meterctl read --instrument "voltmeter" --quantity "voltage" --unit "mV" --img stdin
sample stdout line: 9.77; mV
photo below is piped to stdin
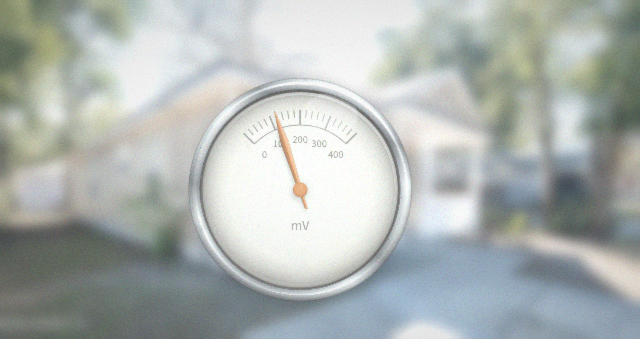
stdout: 120; mV
